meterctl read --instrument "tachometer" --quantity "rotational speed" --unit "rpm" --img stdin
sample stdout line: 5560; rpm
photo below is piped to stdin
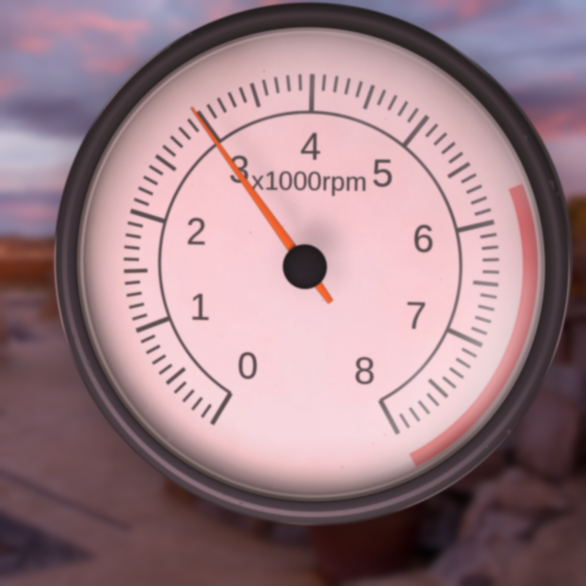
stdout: 3000; rpm
